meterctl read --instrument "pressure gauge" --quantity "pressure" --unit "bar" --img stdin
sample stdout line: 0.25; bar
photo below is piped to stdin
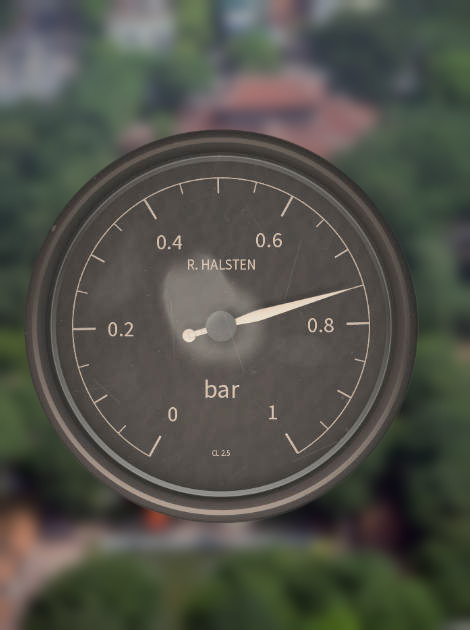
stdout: 0.75; bar
